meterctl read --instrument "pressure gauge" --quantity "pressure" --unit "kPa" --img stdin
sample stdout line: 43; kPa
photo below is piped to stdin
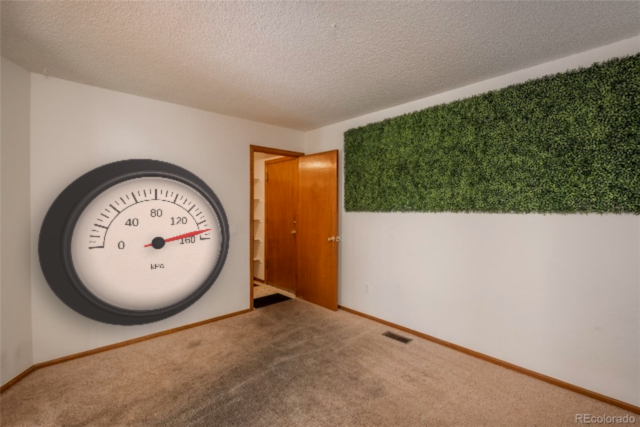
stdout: 150; kPa
